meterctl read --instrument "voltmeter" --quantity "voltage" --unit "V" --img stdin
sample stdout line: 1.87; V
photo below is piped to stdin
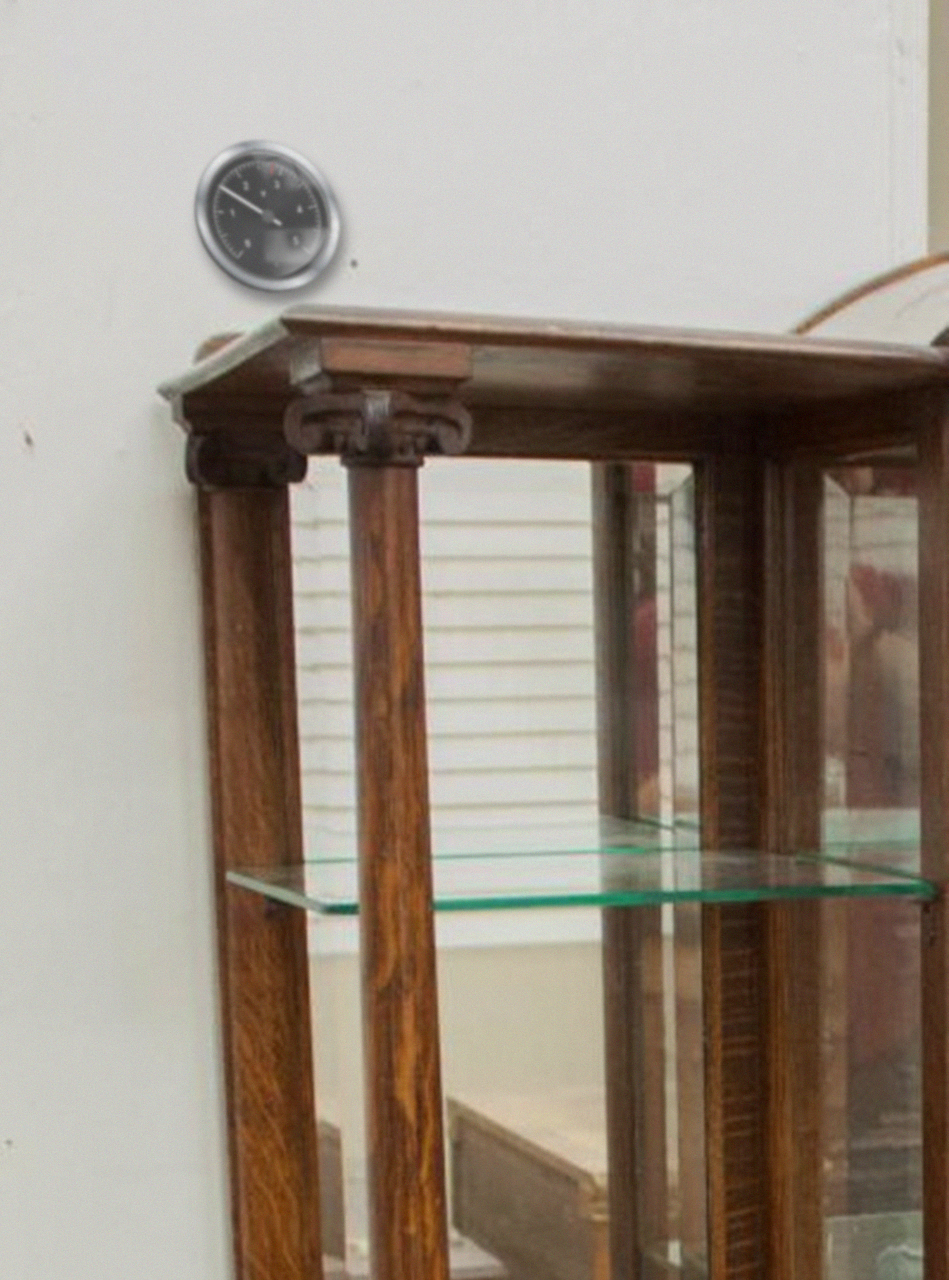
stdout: 1.5; V
